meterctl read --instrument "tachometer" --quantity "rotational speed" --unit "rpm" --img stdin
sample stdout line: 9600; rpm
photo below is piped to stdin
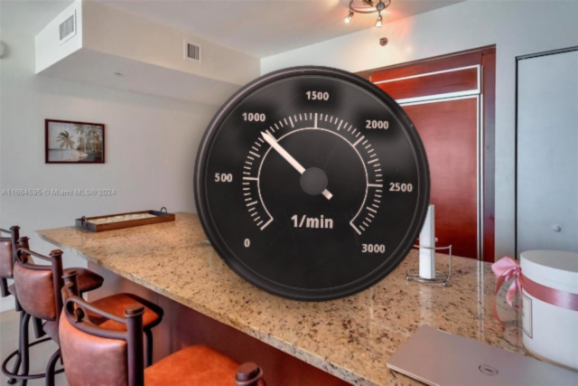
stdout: 950; rpm
